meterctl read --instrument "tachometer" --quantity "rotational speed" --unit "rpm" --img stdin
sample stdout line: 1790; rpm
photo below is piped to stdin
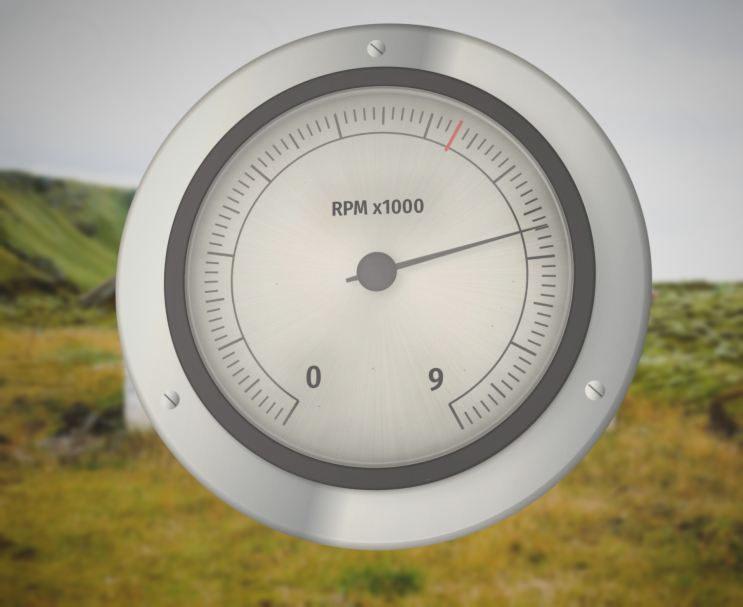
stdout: 6700; rpm
